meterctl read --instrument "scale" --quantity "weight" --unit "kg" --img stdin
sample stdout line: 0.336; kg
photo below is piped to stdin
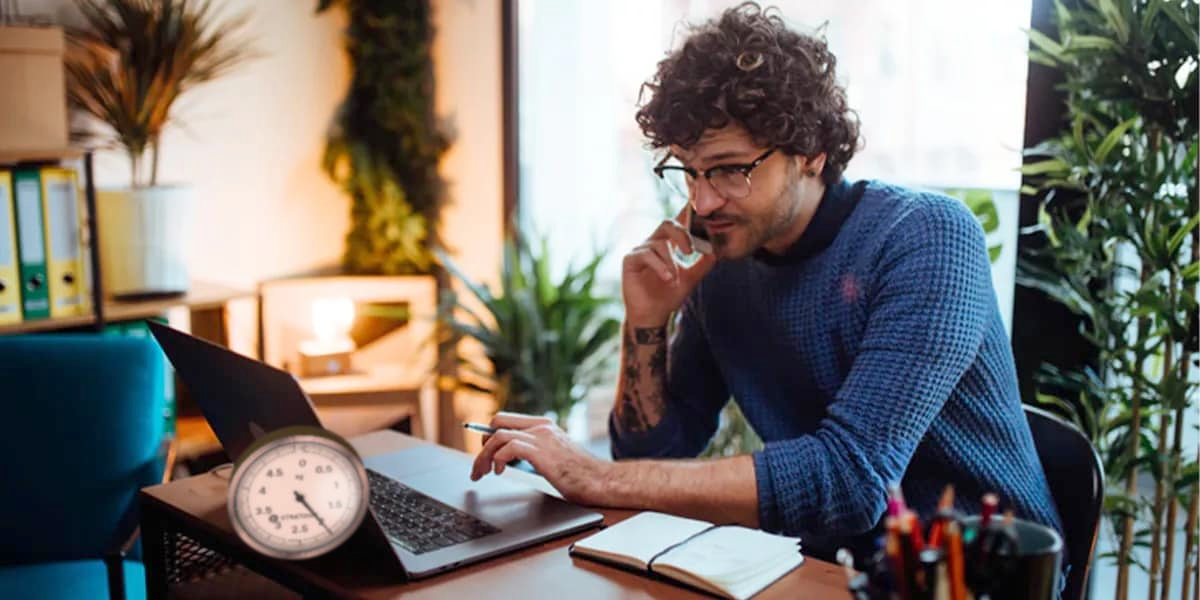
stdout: 2; kg
